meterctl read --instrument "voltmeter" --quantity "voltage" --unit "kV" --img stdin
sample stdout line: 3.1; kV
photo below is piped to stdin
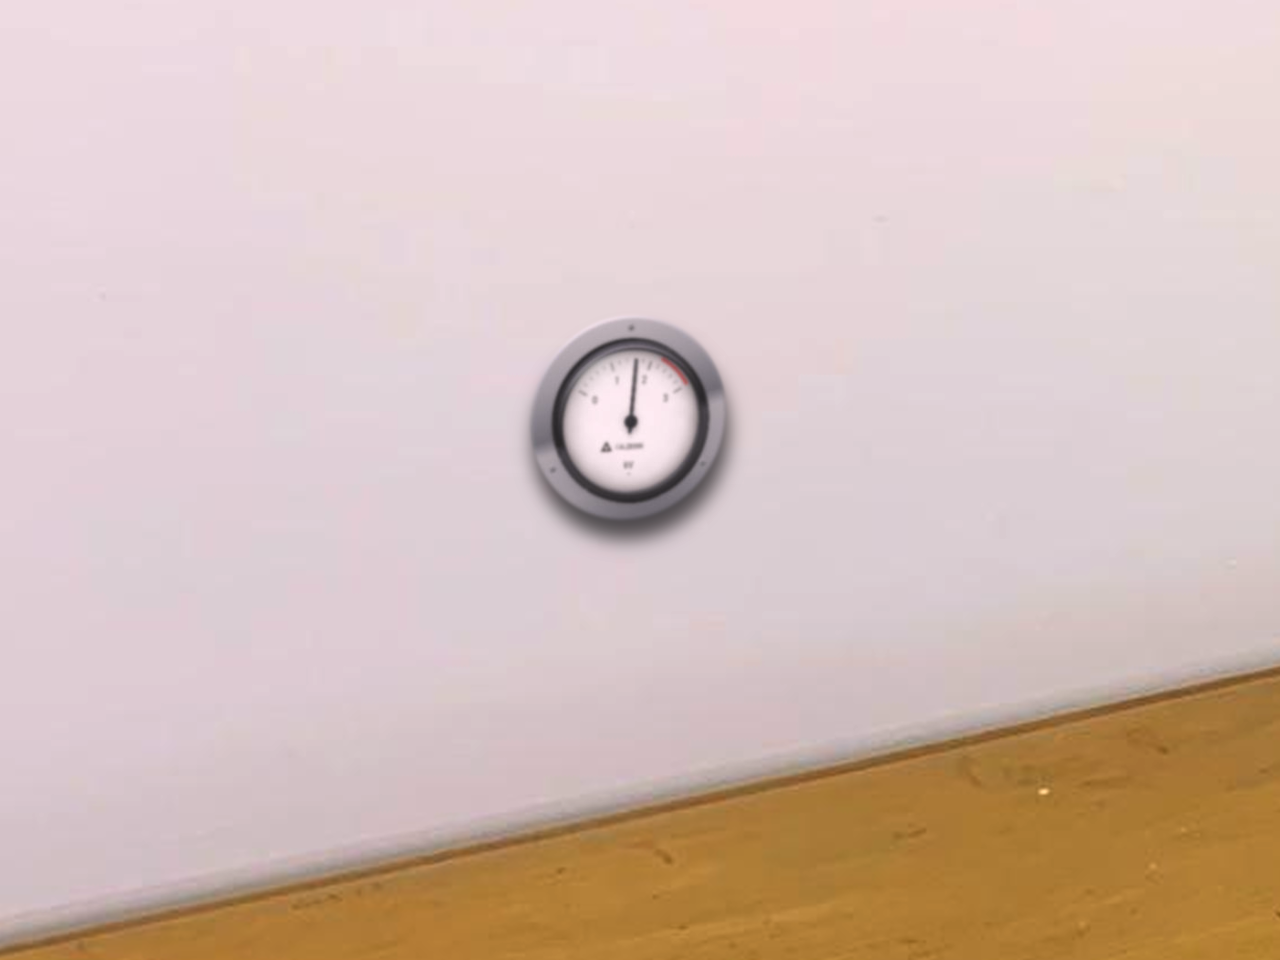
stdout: 1.6; kV
